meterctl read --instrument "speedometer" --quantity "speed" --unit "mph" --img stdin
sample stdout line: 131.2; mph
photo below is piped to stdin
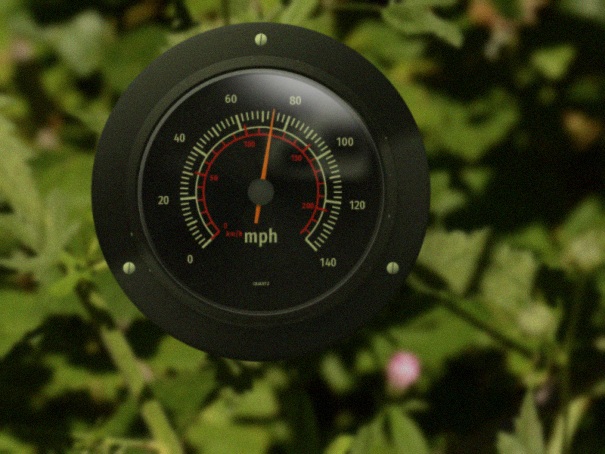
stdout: 74; mph
